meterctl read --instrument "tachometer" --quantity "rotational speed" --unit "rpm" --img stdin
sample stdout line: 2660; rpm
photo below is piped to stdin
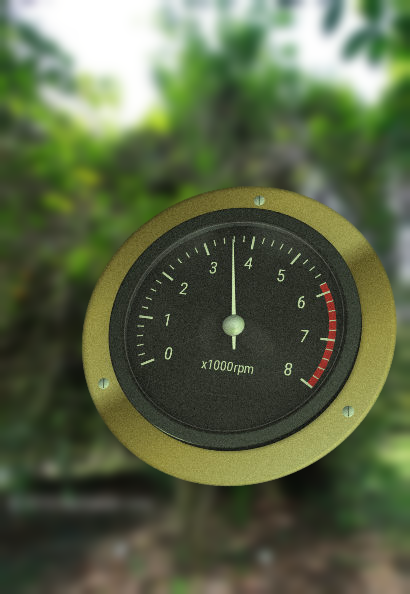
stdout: 3600; rpm
